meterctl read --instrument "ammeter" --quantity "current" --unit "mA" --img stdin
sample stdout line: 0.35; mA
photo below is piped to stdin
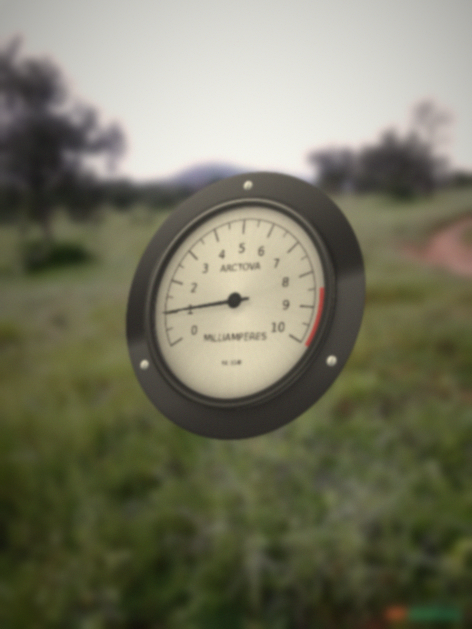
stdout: 1; mA
